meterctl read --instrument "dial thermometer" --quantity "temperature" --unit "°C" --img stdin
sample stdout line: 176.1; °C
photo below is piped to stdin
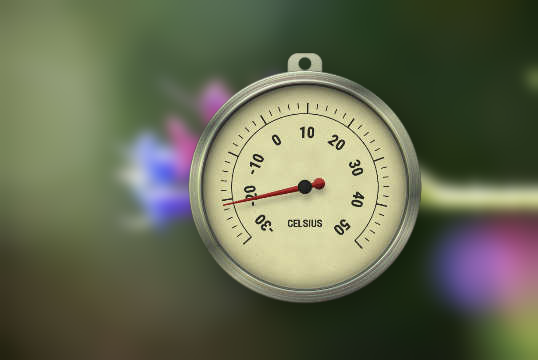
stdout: -21; °C
